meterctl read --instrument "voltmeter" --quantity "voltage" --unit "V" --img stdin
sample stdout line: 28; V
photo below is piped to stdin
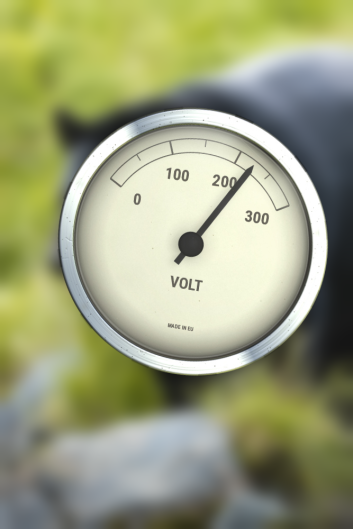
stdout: 225; V
